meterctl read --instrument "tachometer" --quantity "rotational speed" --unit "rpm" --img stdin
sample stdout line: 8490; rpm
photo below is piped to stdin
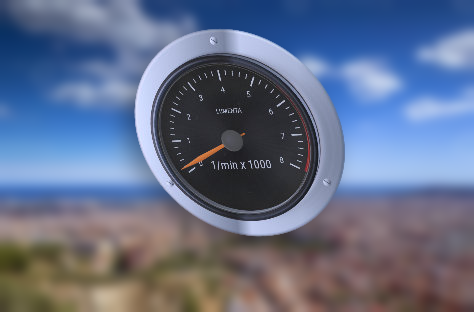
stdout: 200; rpm
